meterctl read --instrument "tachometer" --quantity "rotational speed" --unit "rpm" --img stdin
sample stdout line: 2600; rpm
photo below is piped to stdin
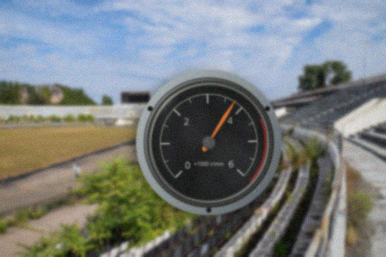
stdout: 3750; rpm
